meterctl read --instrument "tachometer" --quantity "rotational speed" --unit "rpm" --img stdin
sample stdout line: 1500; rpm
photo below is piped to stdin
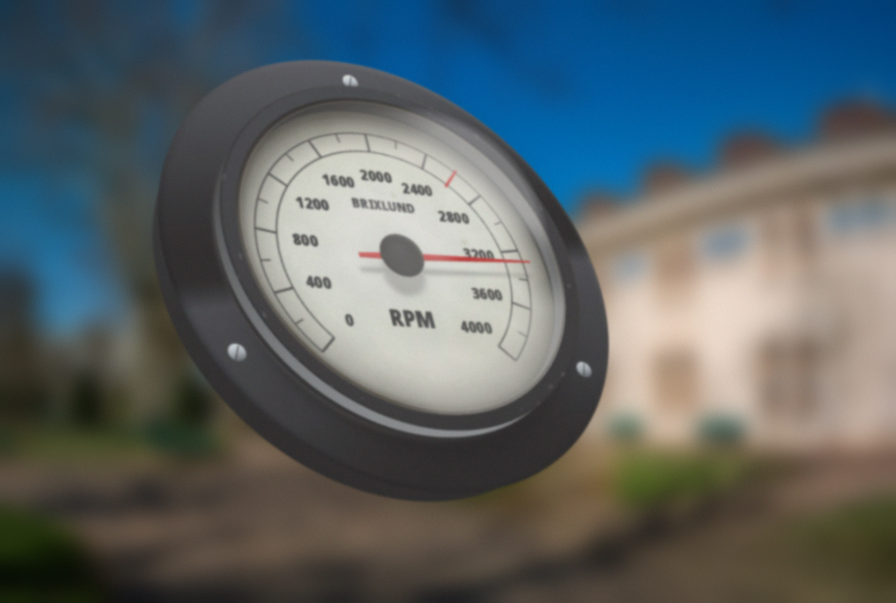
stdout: 3300; rpm
